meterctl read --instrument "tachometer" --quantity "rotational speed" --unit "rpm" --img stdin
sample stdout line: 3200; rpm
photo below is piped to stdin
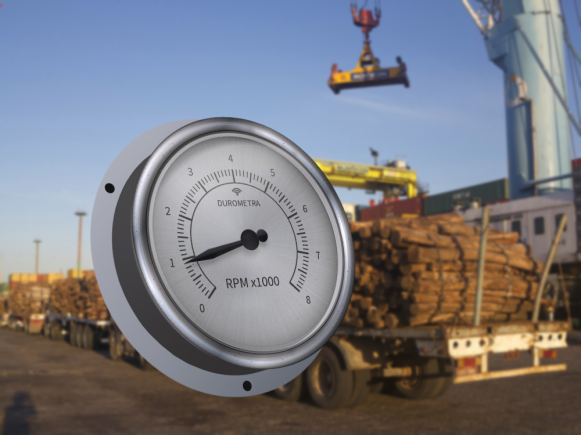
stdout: 900; rpm
